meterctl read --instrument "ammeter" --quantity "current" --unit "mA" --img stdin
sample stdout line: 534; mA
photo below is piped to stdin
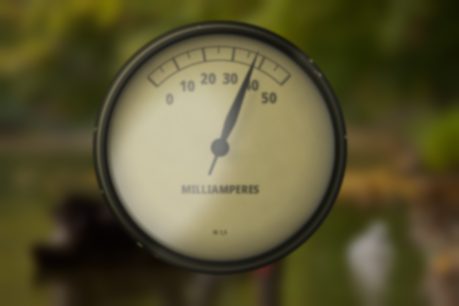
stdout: 37.5; mA
